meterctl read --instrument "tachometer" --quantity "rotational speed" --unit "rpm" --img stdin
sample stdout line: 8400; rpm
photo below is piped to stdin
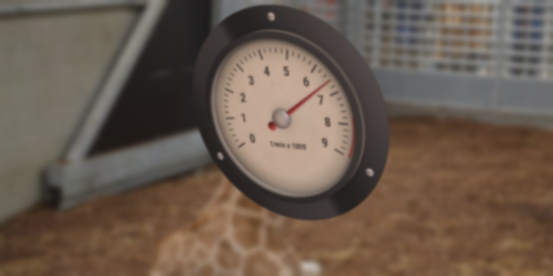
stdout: 6600; rpm
